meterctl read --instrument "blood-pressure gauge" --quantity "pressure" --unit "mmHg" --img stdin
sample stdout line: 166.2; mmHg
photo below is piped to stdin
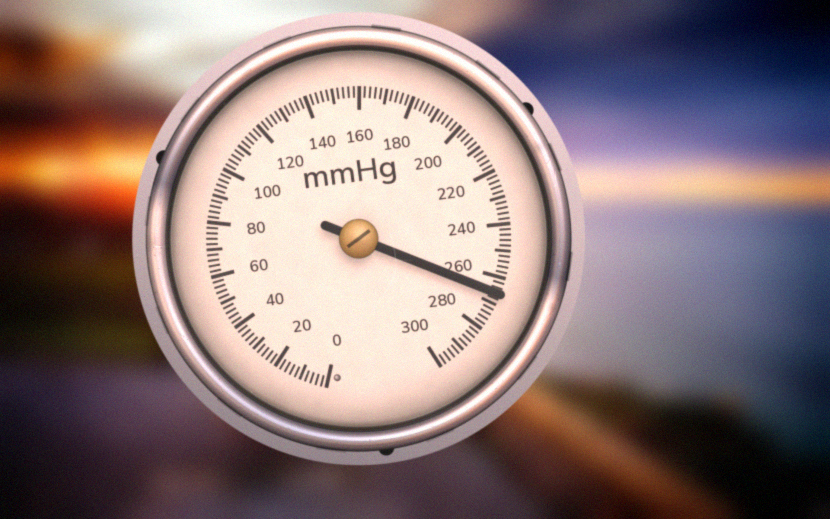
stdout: 266; mmHg
